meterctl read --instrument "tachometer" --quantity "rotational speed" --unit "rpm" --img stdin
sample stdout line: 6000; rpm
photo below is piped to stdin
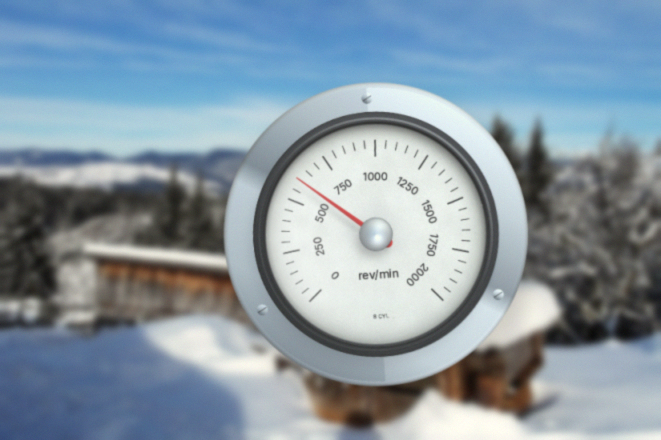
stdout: 600; rpm
